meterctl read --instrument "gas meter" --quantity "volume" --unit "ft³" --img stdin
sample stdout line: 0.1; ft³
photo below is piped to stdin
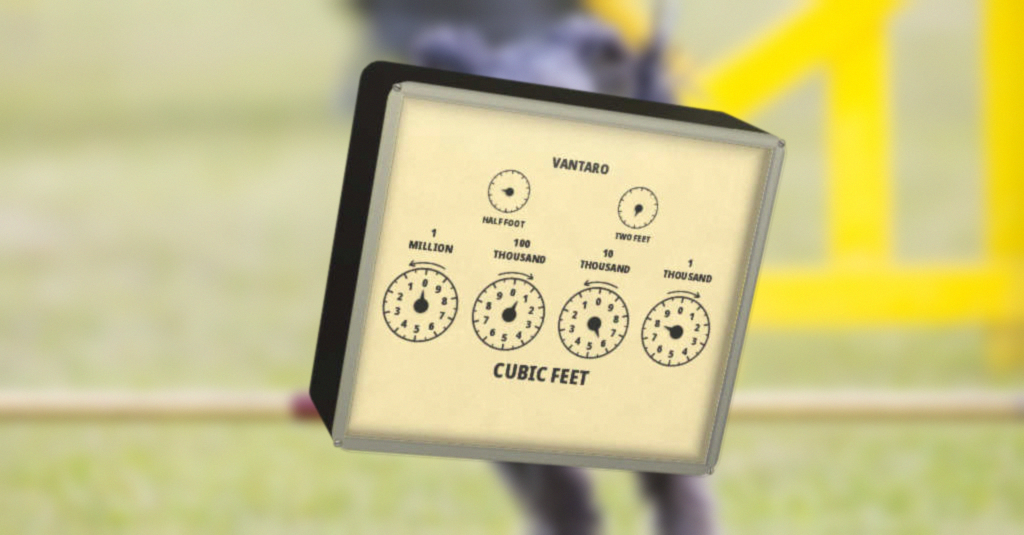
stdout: 5800; ft³
